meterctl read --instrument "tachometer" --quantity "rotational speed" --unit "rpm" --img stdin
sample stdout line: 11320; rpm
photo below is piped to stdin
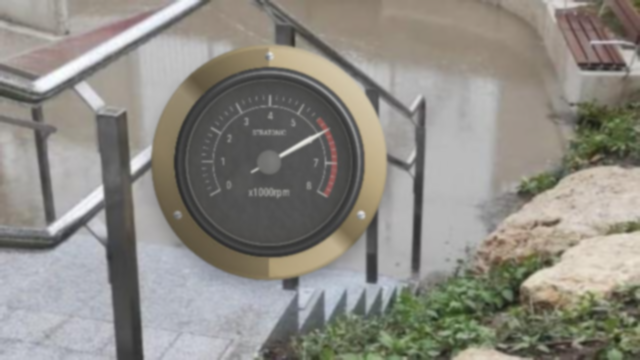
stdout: 6000; rpm
